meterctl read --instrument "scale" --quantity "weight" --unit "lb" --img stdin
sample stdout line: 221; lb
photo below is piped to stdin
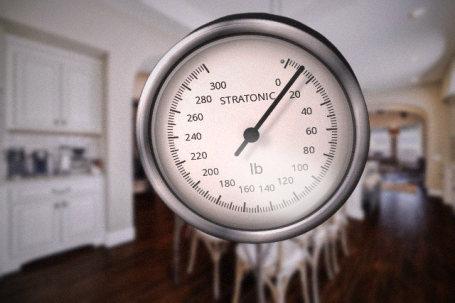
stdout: 10; lb
